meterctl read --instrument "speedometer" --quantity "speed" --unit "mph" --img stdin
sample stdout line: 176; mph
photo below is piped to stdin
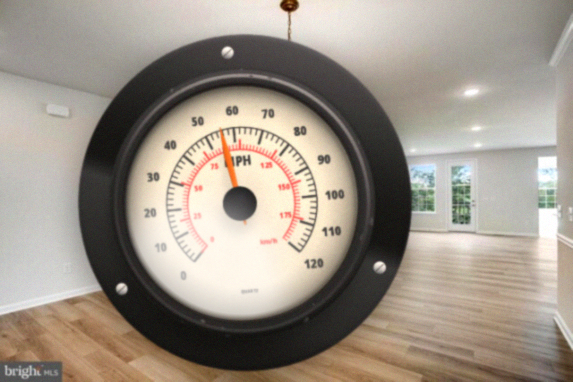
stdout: 56; mph
